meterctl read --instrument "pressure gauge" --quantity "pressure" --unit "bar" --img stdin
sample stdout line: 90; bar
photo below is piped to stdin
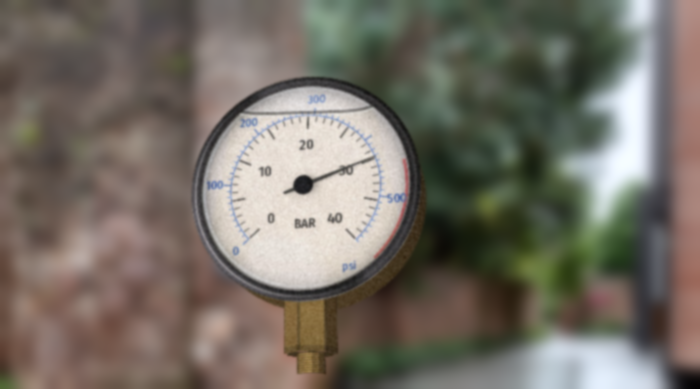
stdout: 30; bar
